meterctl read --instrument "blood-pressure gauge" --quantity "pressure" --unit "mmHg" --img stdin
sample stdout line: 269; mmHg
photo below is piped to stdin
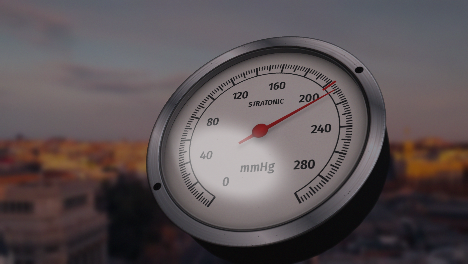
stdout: 210; mmHg
